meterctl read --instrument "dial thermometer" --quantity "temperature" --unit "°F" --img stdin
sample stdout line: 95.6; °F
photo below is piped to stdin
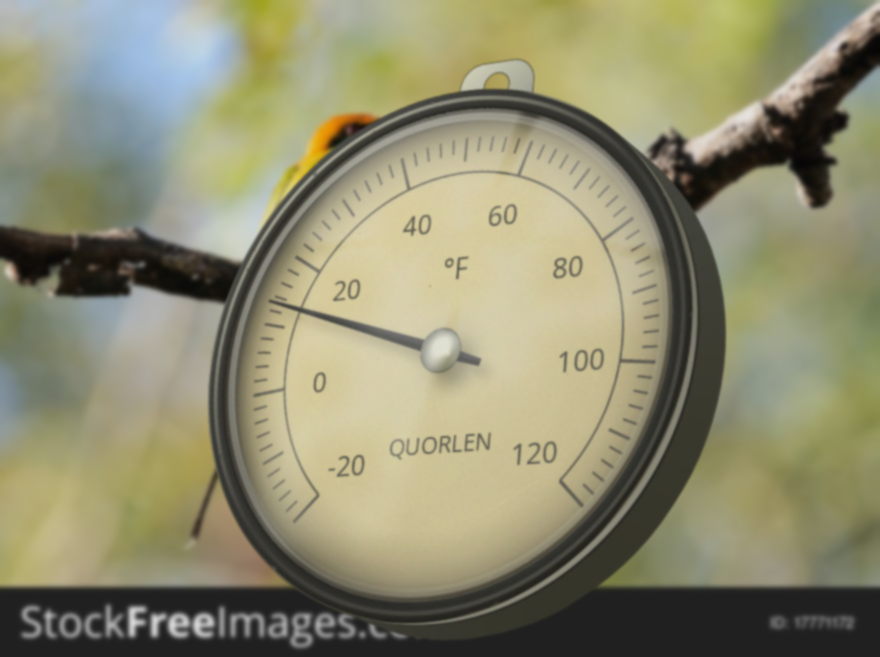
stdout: 13; °F
